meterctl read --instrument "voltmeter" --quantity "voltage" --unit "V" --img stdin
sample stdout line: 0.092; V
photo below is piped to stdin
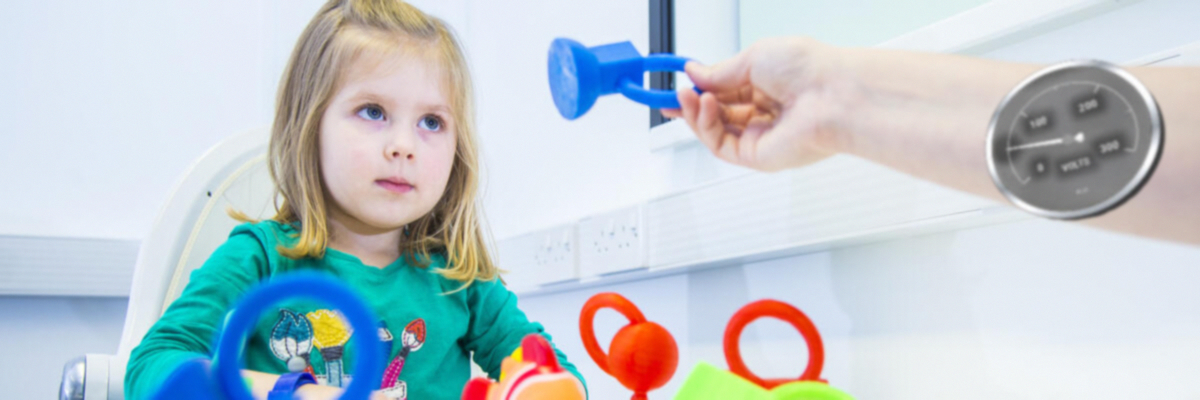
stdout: 50; V
